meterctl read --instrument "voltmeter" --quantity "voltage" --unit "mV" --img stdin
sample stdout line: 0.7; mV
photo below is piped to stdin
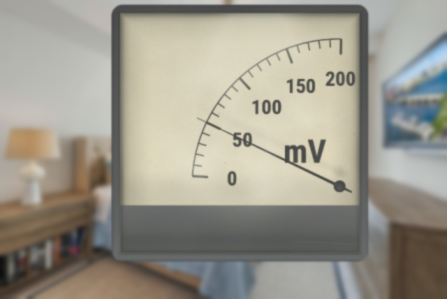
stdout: 50; mV
